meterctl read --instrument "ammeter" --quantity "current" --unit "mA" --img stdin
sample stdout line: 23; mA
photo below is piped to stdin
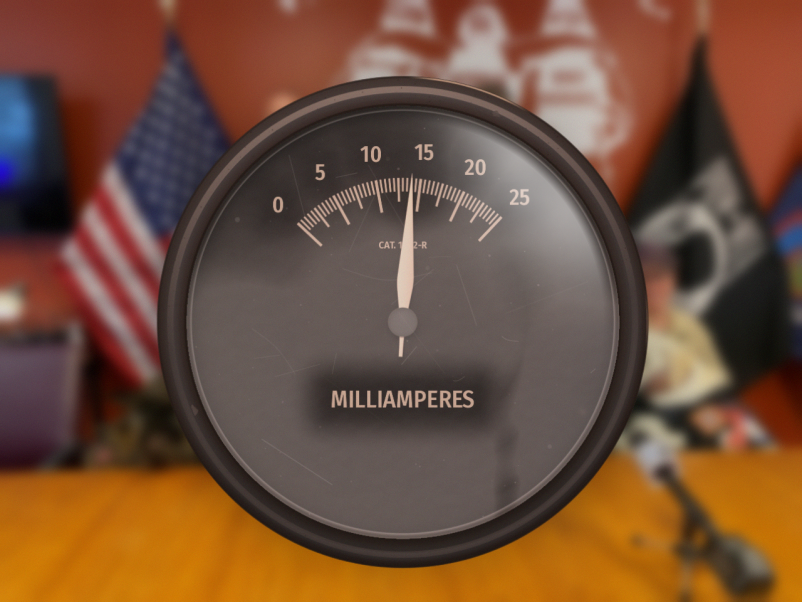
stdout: 14; mA
